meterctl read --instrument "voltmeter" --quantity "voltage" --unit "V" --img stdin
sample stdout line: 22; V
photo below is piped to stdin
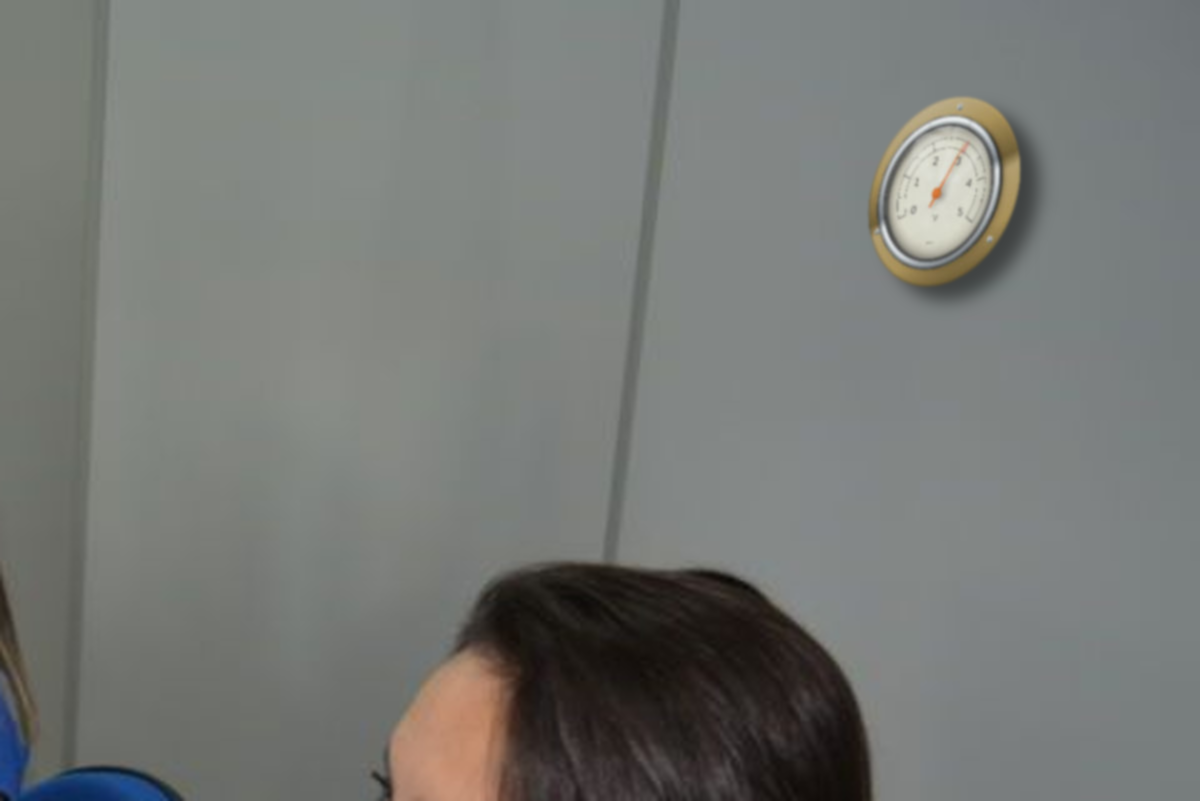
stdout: 3; V
